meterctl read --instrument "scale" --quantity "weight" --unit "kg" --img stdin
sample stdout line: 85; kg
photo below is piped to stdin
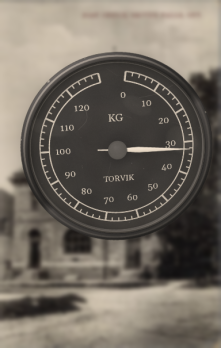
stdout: 32; kg
